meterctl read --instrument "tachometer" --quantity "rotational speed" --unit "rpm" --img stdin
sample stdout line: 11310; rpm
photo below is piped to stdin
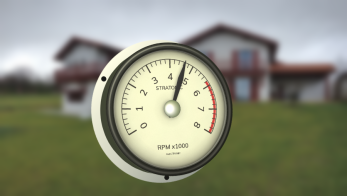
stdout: 4600; rpm
